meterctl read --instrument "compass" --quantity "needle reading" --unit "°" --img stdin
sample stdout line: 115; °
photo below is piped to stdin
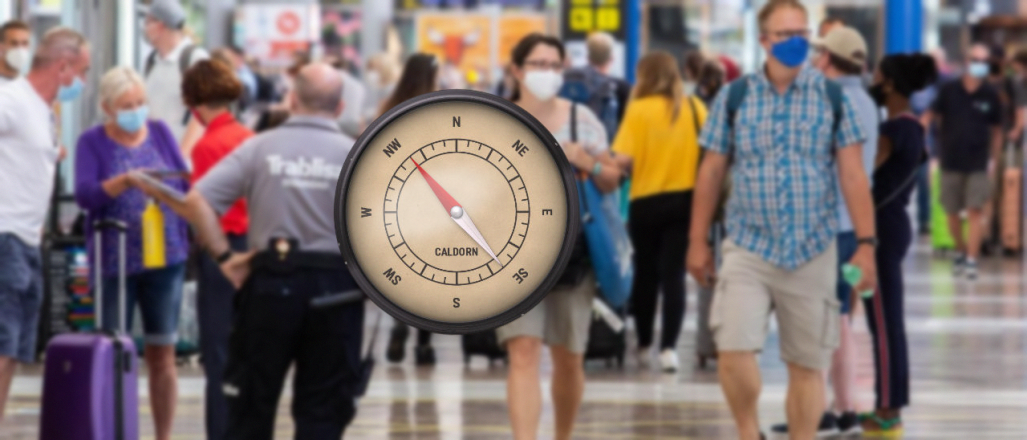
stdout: 320; °
